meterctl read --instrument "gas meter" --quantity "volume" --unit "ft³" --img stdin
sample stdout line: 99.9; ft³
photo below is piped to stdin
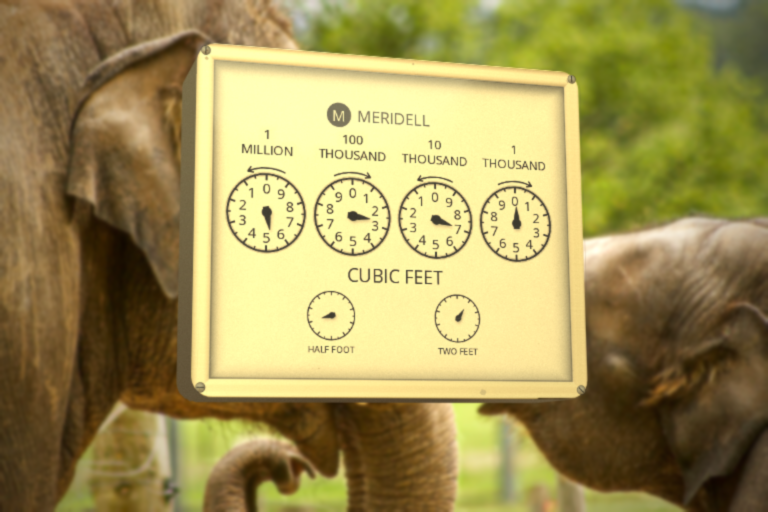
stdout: 527000; ft³
